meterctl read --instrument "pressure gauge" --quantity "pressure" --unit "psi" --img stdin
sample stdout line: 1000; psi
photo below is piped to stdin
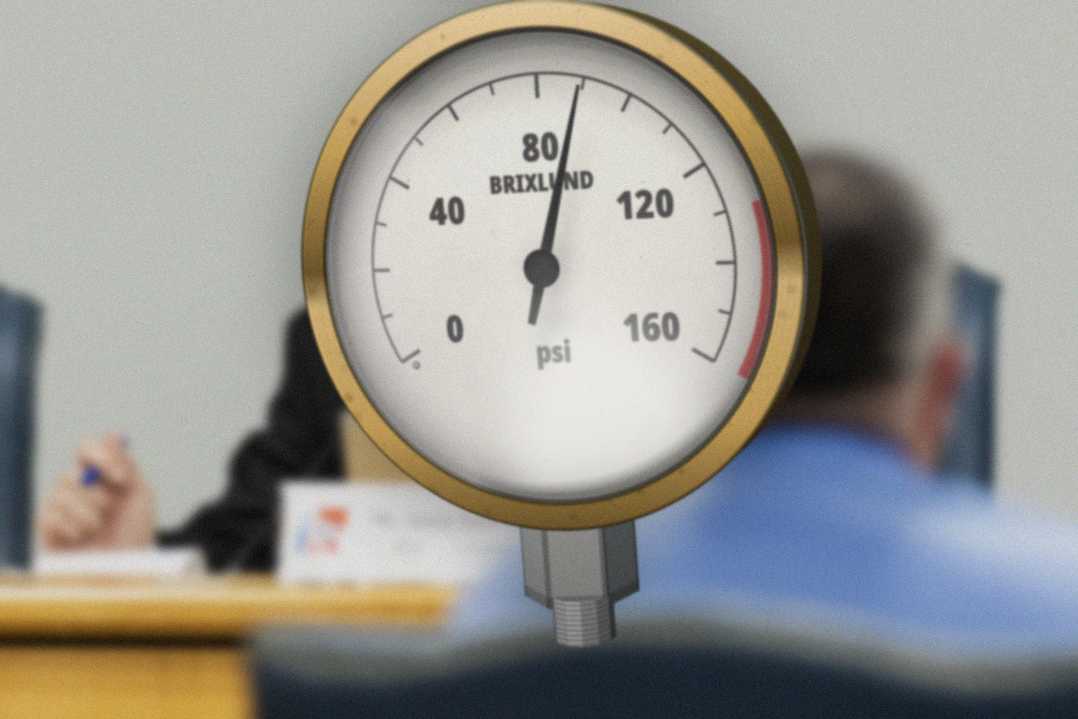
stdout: 90; psi
